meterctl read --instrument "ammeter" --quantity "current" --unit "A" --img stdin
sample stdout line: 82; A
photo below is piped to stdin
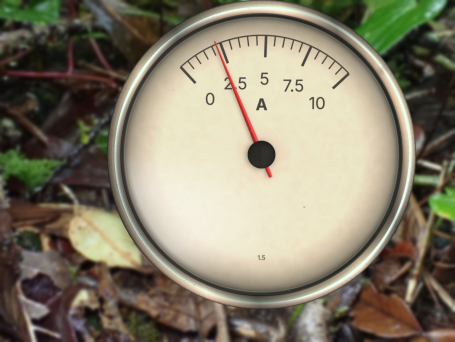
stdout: 2.25; A
